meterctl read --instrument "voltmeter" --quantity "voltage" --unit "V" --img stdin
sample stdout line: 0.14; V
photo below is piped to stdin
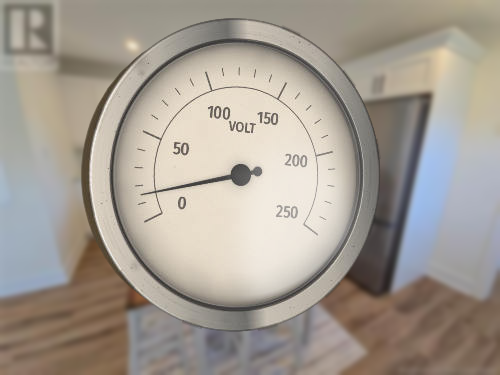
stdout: 15; V
